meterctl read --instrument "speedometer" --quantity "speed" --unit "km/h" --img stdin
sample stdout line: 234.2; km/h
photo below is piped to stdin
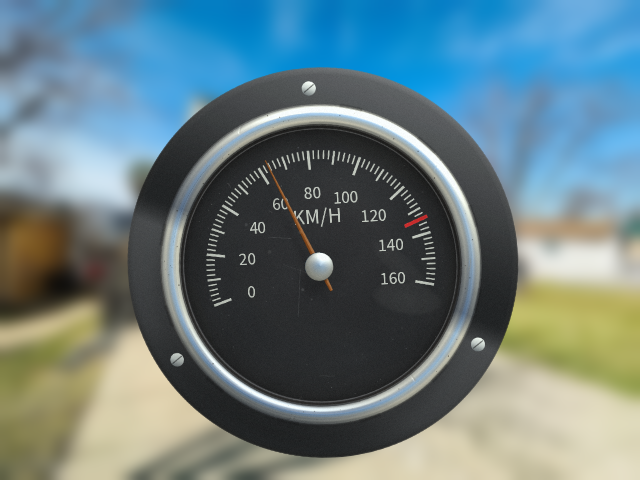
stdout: 64; km/h
